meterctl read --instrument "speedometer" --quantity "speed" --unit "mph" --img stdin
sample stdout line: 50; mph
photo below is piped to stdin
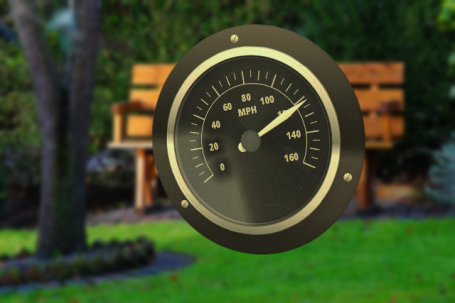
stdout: 122.5; mph
